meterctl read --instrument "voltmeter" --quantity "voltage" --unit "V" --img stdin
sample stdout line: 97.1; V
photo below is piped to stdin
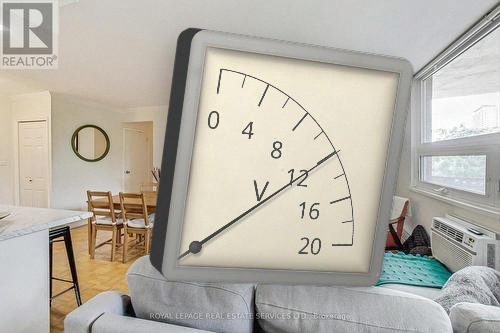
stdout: 12; V
